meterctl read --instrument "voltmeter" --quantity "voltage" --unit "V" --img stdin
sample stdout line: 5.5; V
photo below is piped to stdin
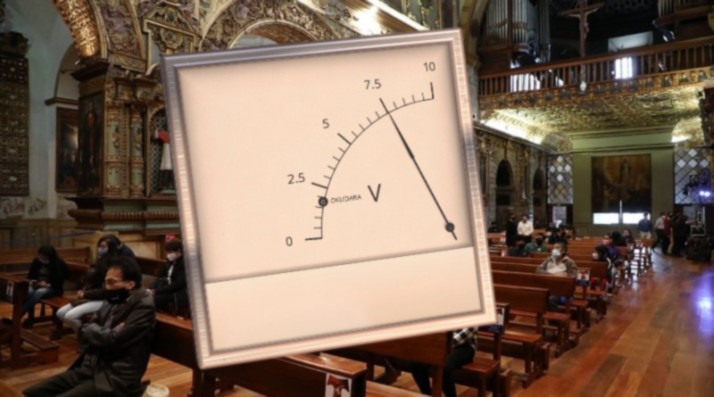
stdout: 7.5; V
